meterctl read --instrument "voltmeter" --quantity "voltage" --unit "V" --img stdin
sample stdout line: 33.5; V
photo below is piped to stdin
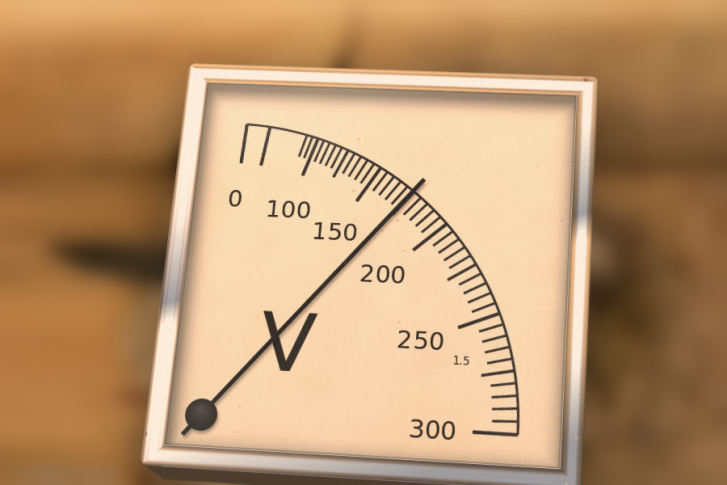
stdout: 175; V
